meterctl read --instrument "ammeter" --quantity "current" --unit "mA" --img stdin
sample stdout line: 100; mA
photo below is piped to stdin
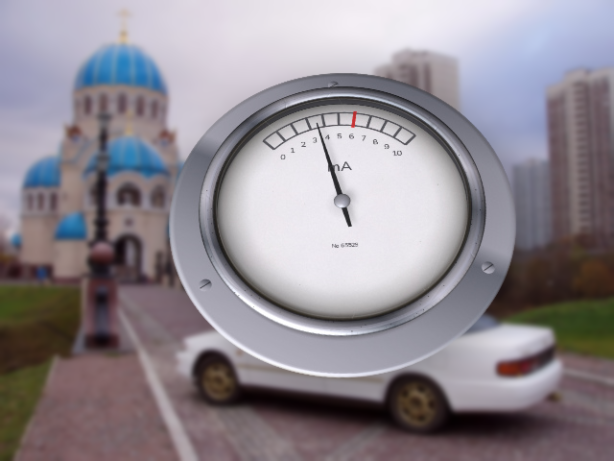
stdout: 3.5; mA
